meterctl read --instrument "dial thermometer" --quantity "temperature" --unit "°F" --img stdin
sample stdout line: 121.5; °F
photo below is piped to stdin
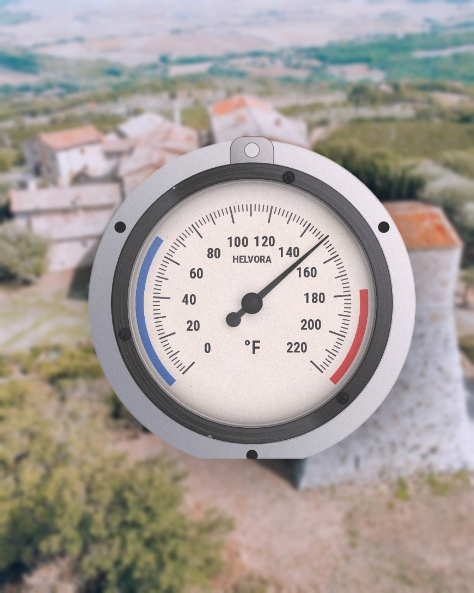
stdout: 150; °F
